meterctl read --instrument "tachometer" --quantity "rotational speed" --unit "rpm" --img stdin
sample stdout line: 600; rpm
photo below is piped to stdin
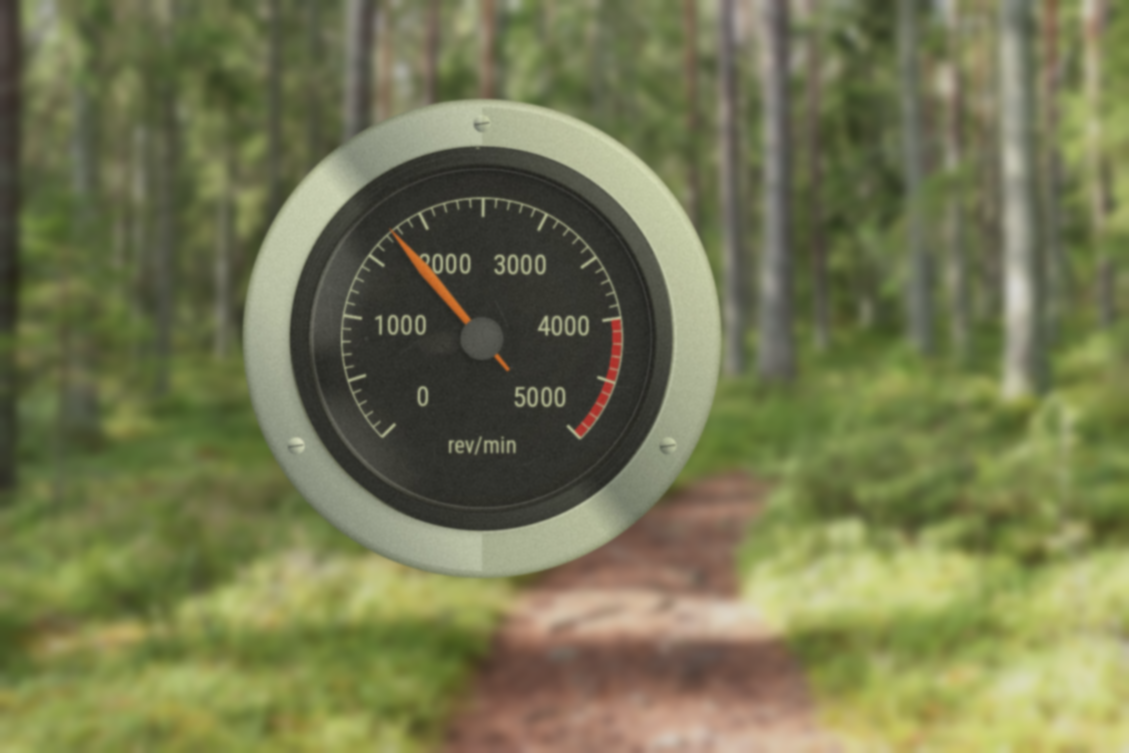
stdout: 1750; rpm
